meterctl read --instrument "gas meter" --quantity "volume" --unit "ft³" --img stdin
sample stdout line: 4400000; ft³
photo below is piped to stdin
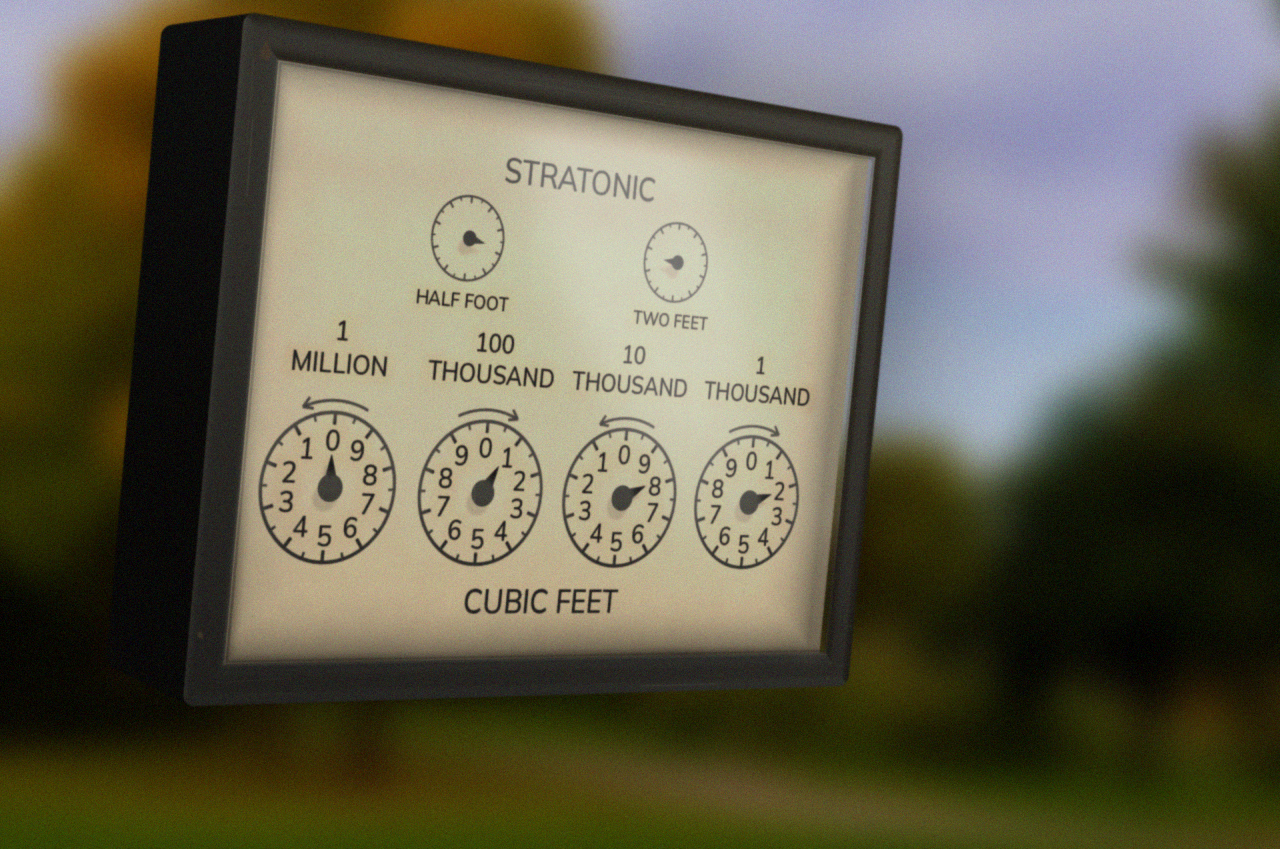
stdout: 8200; ft³
